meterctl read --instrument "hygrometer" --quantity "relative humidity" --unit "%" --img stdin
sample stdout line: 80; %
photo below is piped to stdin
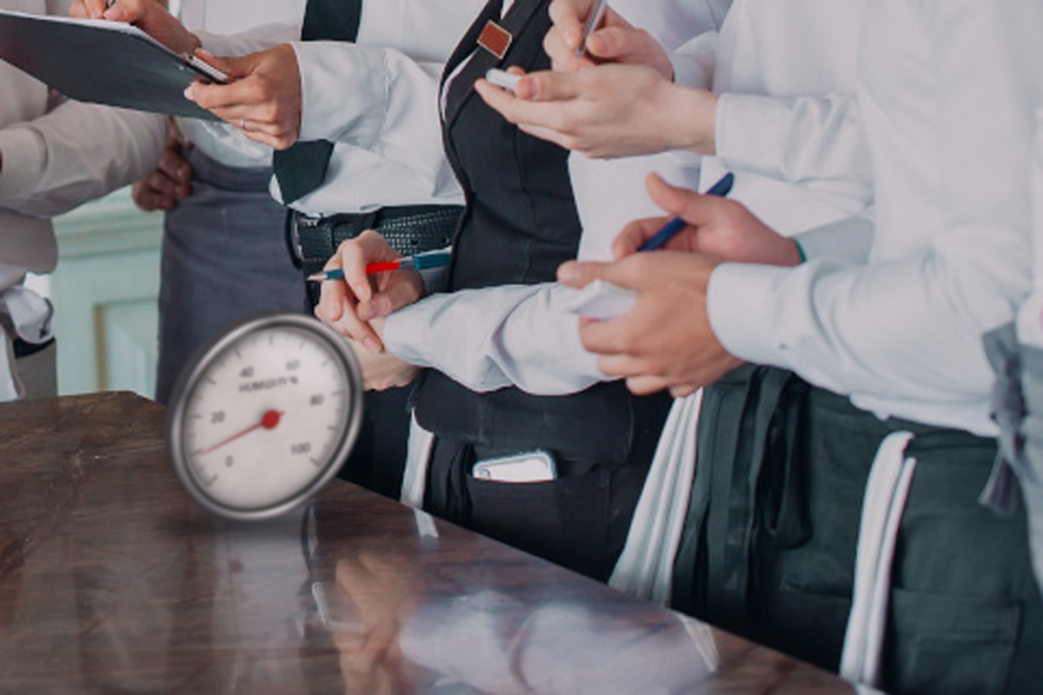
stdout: 10; %
